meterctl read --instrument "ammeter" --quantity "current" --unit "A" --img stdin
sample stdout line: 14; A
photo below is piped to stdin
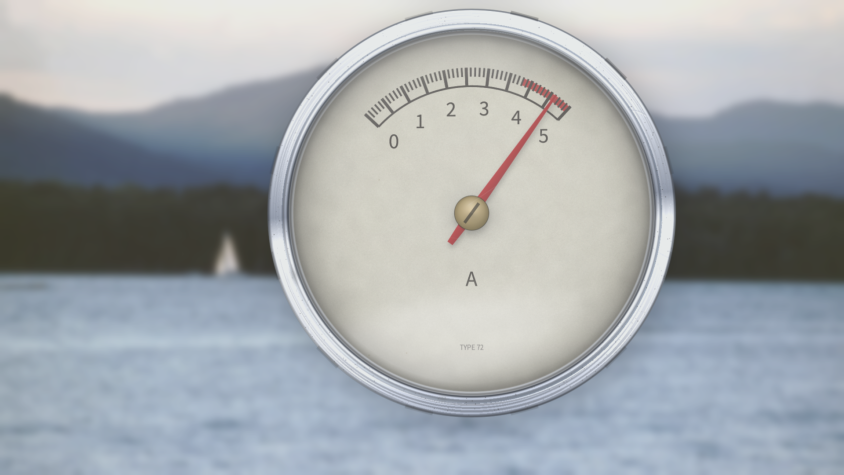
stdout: 4.6; A
